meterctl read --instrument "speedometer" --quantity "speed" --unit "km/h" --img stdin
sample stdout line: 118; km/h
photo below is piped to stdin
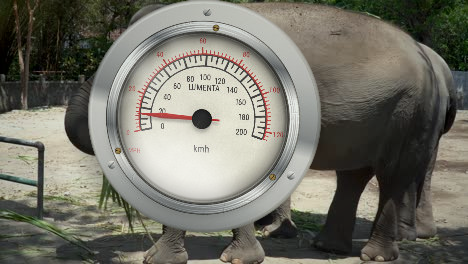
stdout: 15; km/h
